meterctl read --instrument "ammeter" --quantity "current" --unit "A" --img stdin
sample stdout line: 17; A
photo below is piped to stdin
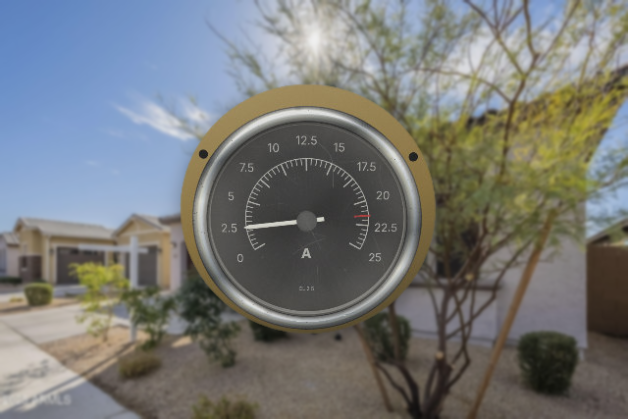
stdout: 2.5; A
